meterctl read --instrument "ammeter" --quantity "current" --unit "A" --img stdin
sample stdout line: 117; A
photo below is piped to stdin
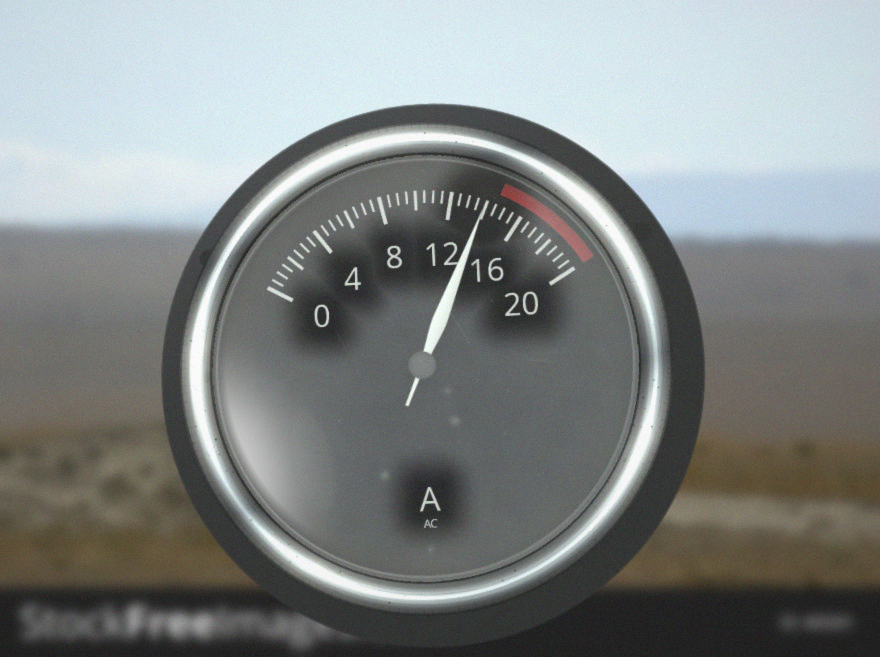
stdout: 14; A
